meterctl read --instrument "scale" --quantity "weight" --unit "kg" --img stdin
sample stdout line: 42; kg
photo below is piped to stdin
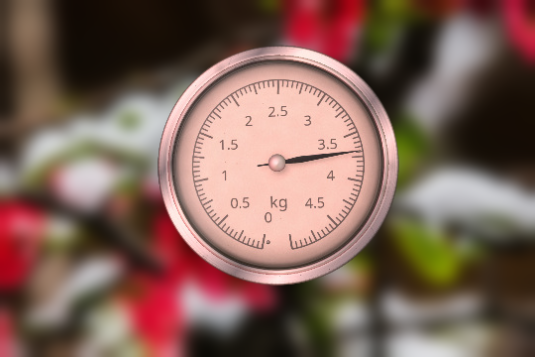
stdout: 3.7; kg
